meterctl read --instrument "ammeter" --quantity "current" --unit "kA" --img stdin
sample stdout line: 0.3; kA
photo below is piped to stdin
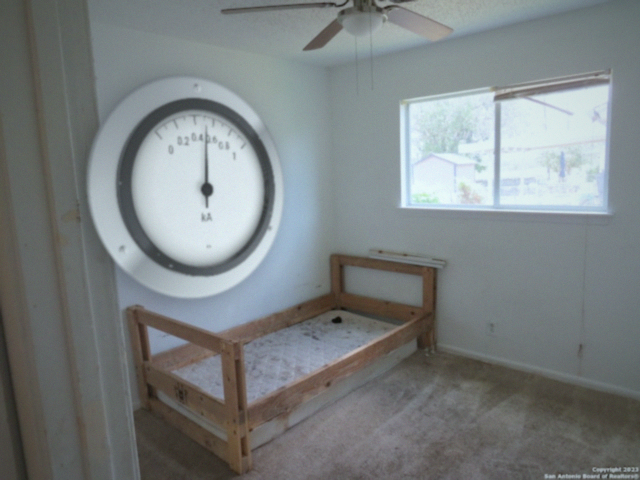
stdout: 0.5; kA
